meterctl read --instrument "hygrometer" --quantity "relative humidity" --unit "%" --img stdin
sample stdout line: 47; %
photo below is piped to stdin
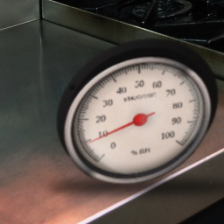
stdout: 10; %
